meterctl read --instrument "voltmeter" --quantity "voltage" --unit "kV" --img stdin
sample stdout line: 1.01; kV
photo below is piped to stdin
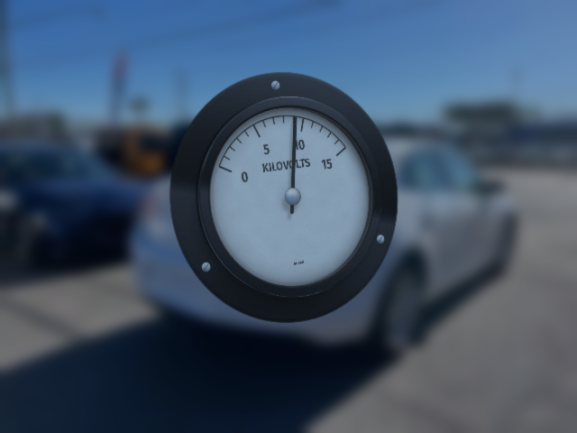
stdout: 9; kV
